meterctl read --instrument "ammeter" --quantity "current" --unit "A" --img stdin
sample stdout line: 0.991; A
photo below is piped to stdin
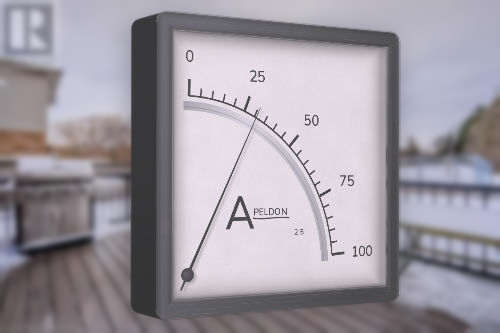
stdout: 30; A
